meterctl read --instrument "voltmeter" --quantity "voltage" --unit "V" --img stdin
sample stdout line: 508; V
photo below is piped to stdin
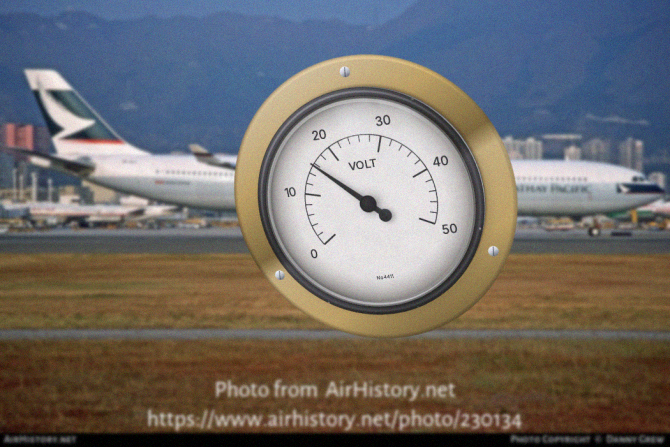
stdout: 16; V
